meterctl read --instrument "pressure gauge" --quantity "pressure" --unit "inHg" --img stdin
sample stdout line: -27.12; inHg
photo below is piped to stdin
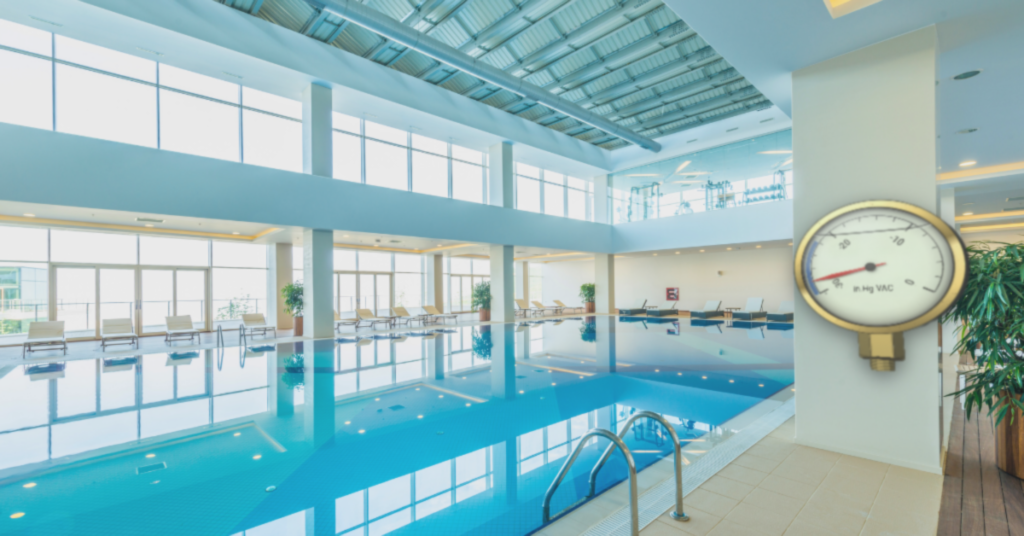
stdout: -28; inHg
